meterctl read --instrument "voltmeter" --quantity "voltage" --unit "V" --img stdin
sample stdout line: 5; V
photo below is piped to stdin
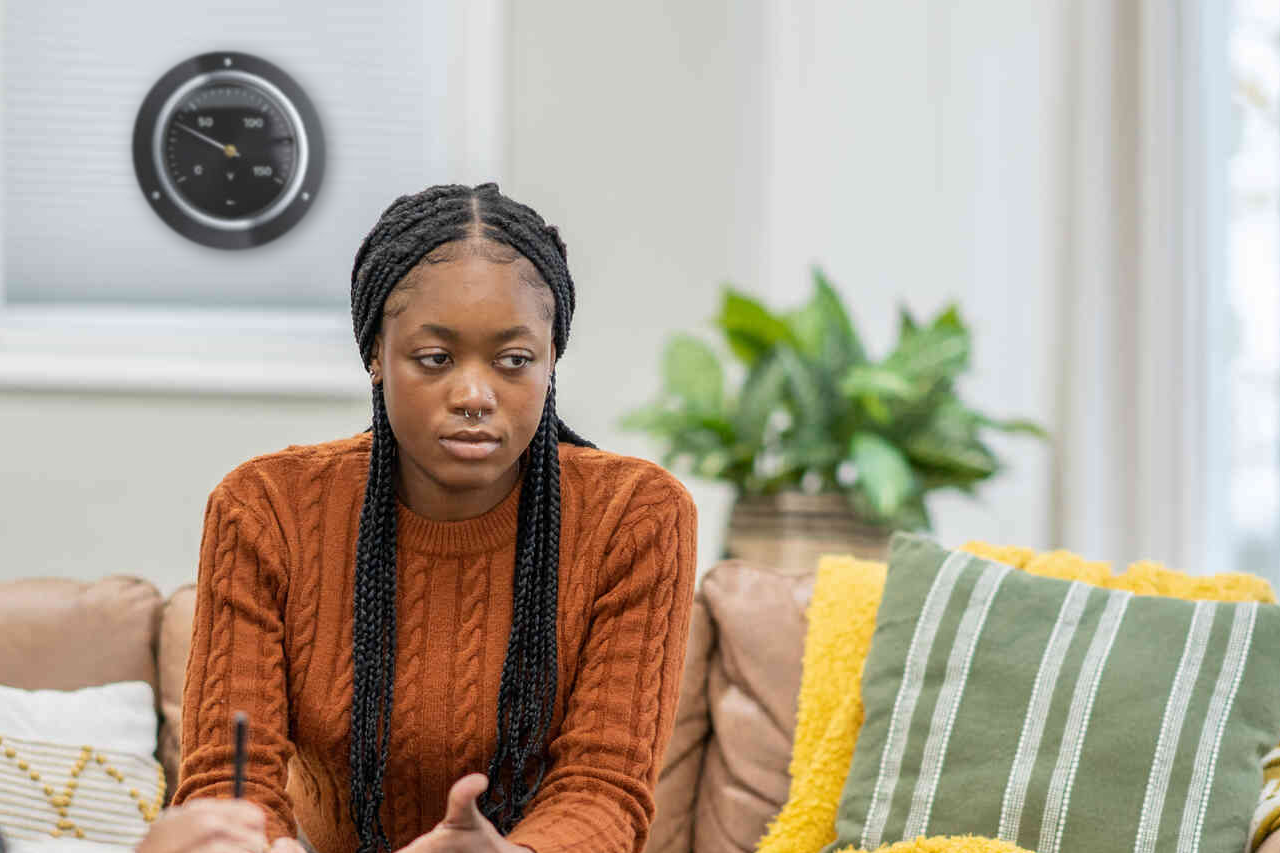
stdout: 35; V
